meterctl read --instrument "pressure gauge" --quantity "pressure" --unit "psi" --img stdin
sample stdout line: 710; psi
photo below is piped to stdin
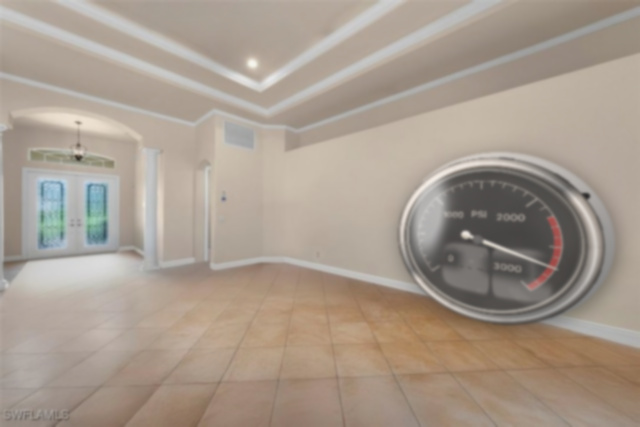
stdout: 2700; psi
